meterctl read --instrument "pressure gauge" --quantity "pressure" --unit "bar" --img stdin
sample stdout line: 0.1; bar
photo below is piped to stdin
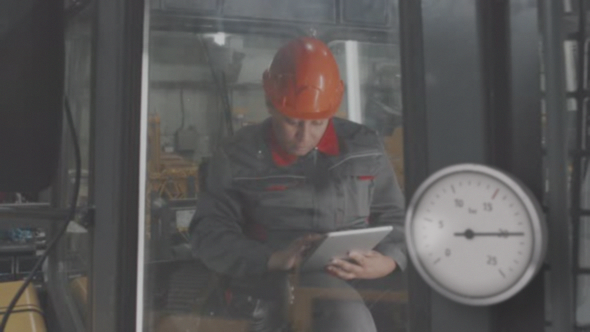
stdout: 20; bar
